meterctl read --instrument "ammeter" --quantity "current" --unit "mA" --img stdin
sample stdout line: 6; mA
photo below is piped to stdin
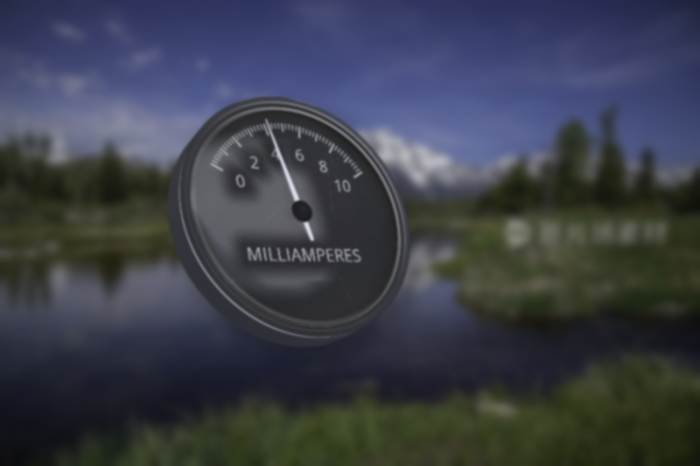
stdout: 4; mA
